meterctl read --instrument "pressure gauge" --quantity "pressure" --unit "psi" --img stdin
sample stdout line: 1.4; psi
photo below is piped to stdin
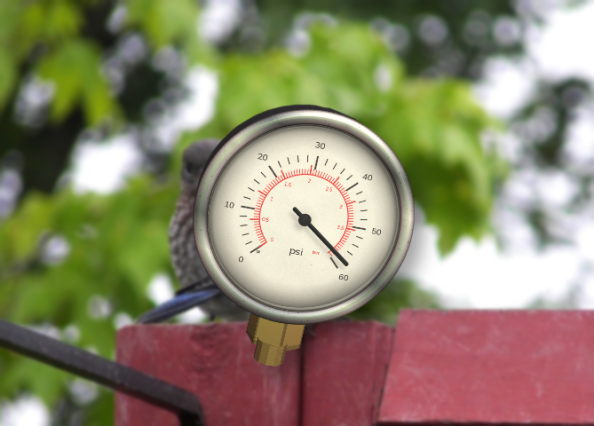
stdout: 58; psi
